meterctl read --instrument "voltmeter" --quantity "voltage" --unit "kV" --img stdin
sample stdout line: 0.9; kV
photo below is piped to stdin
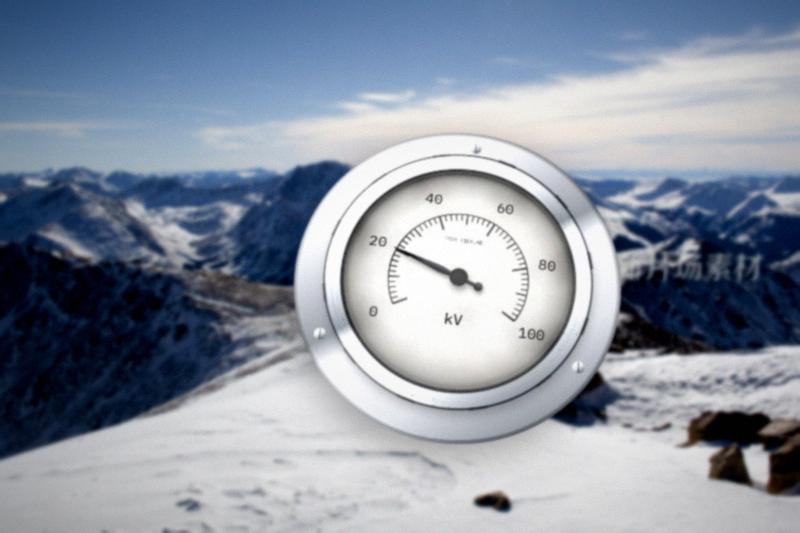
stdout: 20; kV
